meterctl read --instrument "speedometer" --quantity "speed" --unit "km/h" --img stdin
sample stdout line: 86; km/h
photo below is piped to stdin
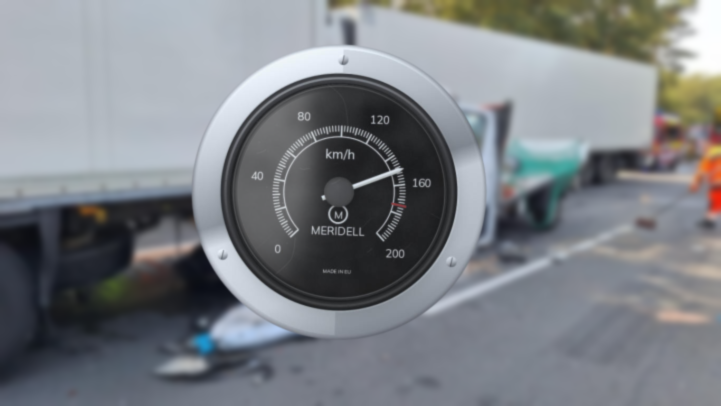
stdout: 150; km/h
